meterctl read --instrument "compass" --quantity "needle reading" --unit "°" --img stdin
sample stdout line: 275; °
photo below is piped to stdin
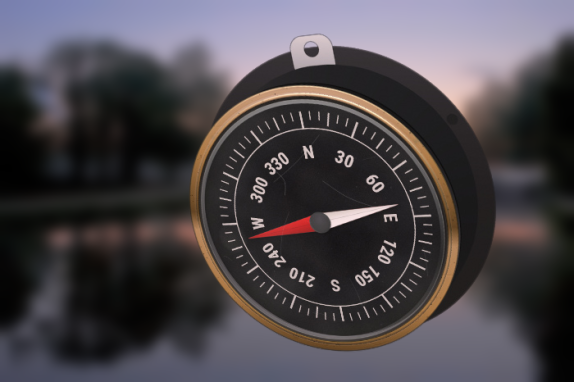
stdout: 260; °
